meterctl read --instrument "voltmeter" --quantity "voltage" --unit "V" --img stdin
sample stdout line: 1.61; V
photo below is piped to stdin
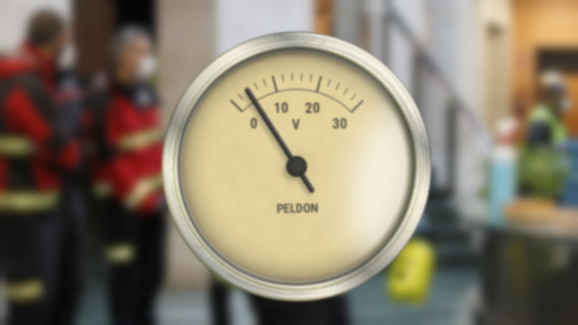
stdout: 4; V
